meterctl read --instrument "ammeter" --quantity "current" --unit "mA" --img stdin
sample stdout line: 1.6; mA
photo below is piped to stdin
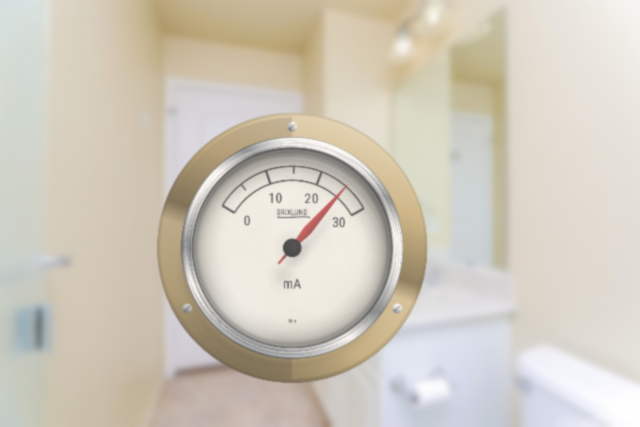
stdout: 25; mA
